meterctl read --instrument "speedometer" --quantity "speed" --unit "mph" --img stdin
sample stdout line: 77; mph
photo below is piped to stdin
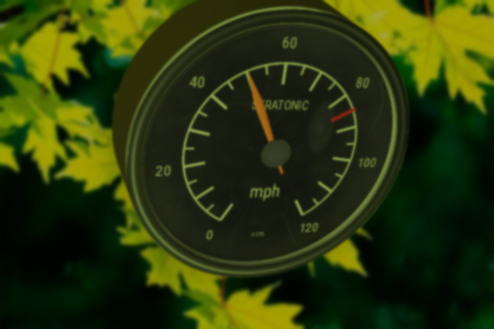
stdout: 50; mph
